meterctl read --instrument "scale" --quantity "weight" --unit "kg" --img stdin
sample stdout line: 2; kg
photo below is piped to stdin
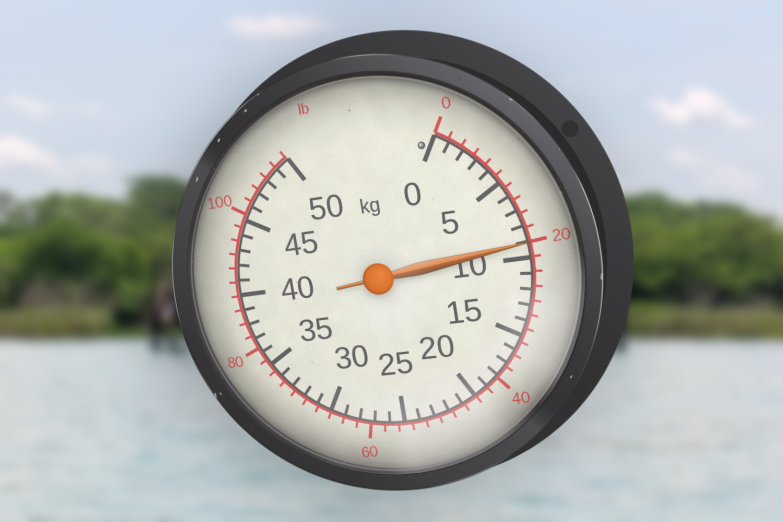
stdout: 9; kg
